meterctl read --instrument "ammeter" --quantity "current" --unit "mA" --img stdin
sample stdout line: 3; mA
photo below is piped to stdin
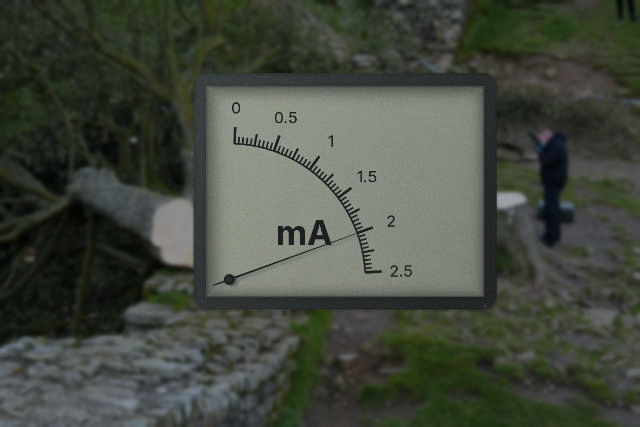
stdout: 2; mA
